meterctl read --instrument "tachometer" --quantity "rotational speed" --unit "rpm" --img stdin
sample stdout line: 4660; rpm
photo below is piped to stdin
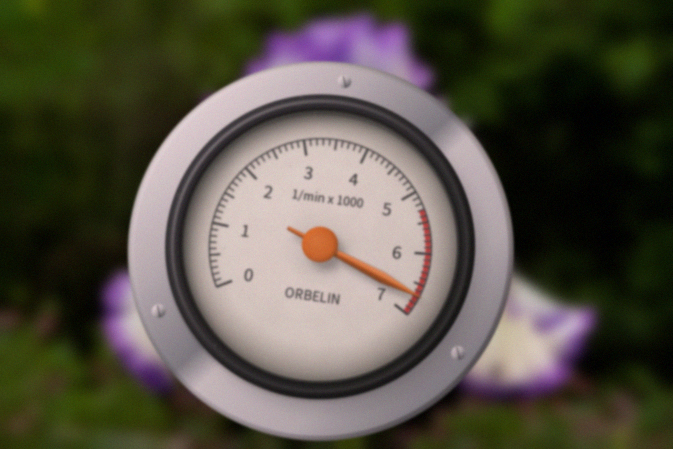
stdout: 6700; rpm
